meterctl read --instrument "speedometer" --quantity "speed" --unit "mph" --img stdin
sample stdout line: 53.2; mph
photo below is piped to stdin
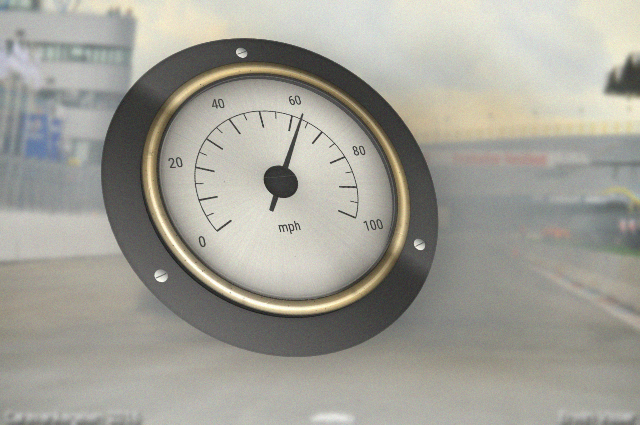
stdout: 62.5; mph
